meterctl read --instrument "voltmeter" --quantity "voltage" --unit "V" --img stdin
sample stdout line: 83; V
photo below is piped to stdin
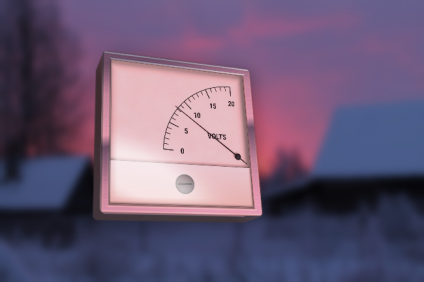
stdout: 8; V
